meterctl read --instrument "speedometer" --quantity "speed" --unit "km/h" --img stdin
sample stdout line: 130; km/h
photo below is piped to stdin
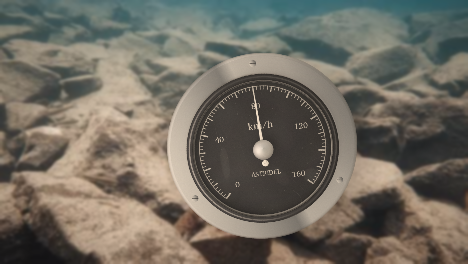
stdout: 80; km/h
